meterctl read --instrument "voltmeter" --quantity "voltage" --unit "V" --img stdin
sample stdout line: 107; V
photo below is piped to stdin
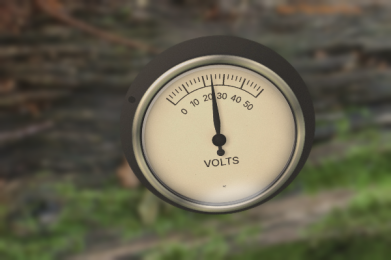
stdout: 24; V
